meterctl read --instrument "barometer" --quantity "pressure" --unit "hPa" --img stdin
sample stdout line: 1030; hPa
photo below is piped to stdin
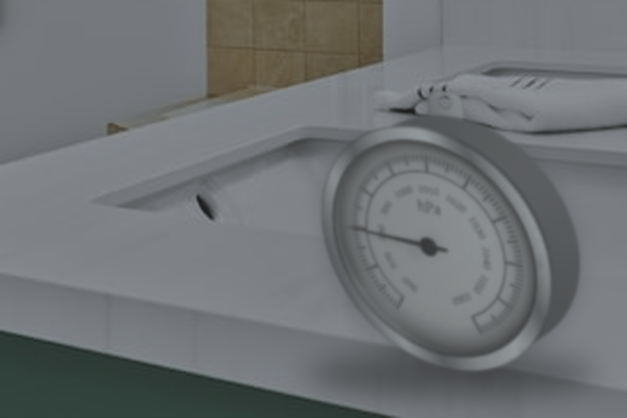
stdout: 980; hPa
